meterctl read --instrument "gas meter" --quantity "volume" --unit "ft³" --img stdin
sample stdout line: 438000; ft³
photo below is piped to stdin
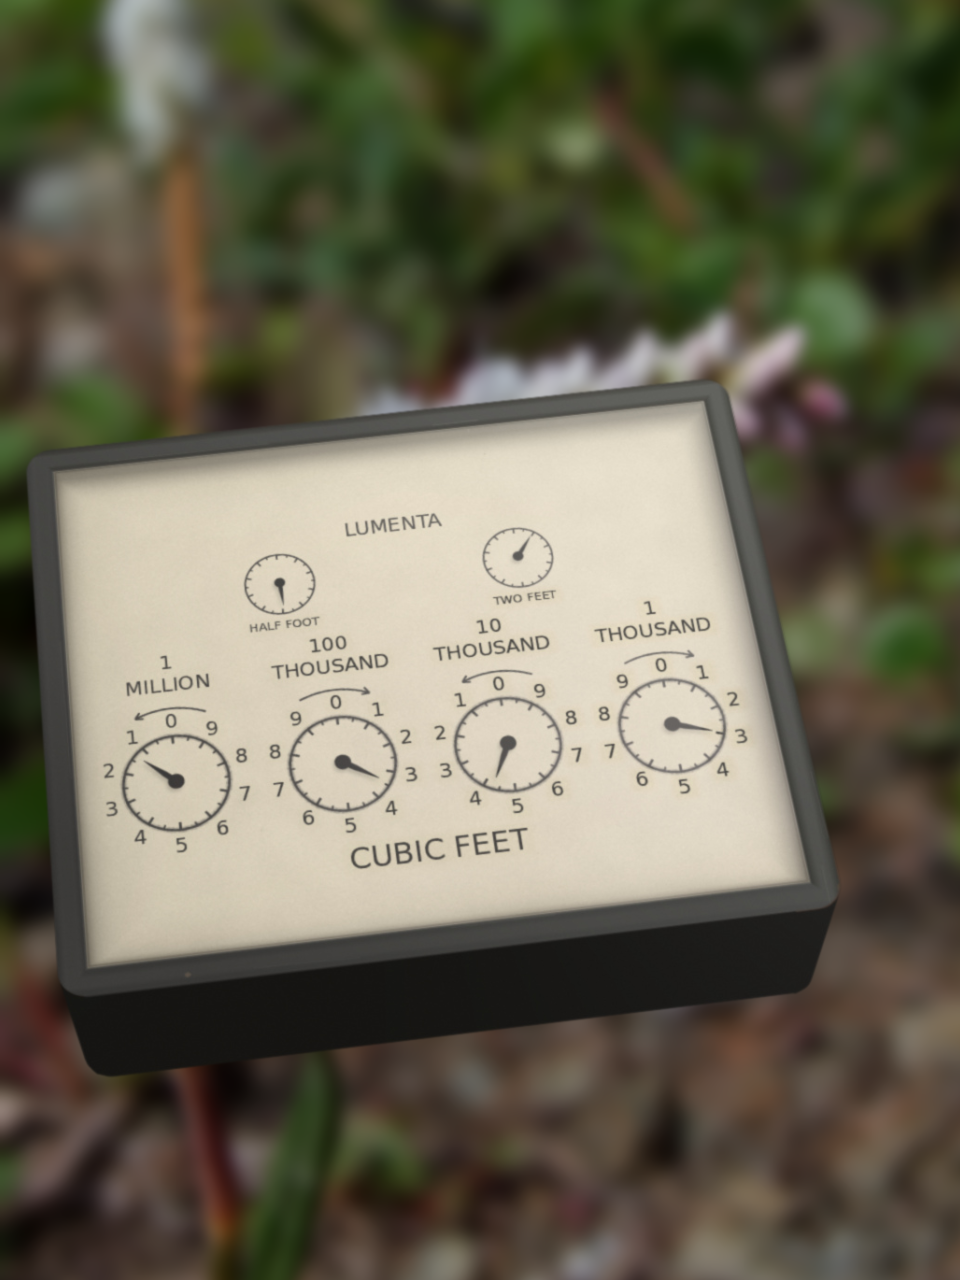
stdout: 134300; ft³
